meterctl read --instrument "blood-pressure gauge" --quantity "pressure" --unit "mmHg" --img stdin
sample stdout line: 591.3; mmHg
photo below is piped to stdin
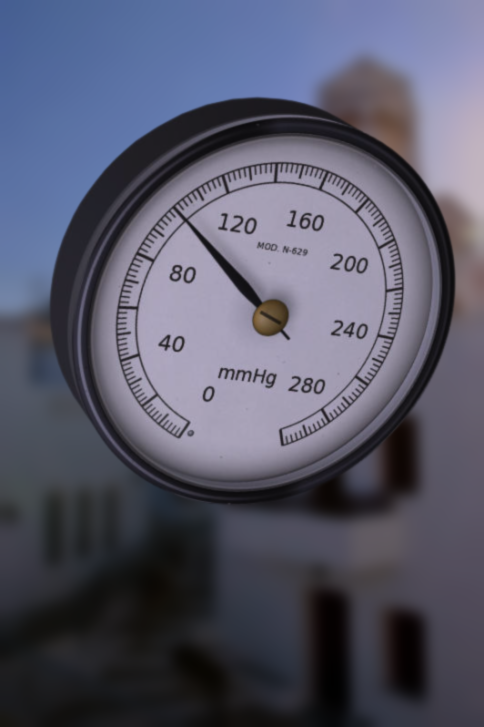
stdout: 100; mmHg
